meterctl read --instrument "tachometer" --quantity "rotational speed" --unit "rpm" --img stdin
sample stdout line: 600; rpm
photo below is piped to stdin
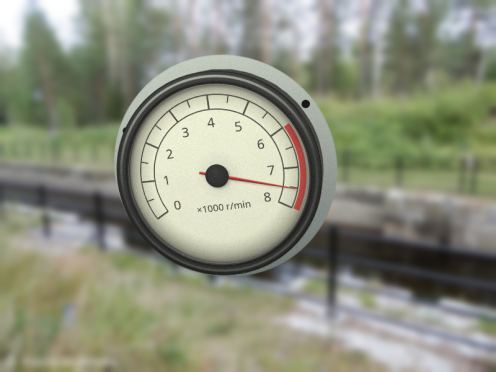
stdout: 7500; rpm
